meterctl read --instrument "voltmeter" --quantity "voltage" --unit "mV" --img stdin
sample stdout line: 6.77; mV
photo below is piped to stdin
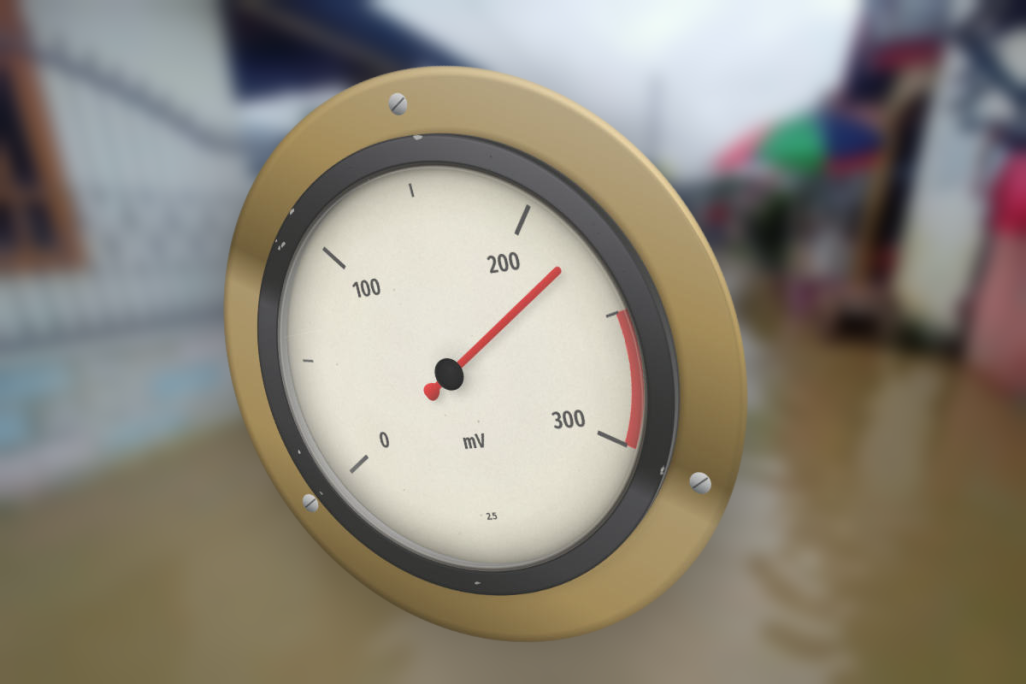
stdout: 225; mV
